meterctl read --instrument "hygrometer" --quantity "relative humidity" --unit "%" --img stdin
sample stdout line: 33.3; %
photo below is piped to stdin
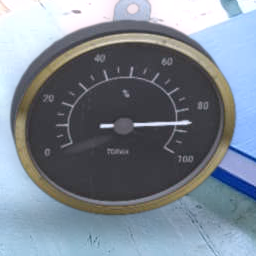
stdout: 85; %
